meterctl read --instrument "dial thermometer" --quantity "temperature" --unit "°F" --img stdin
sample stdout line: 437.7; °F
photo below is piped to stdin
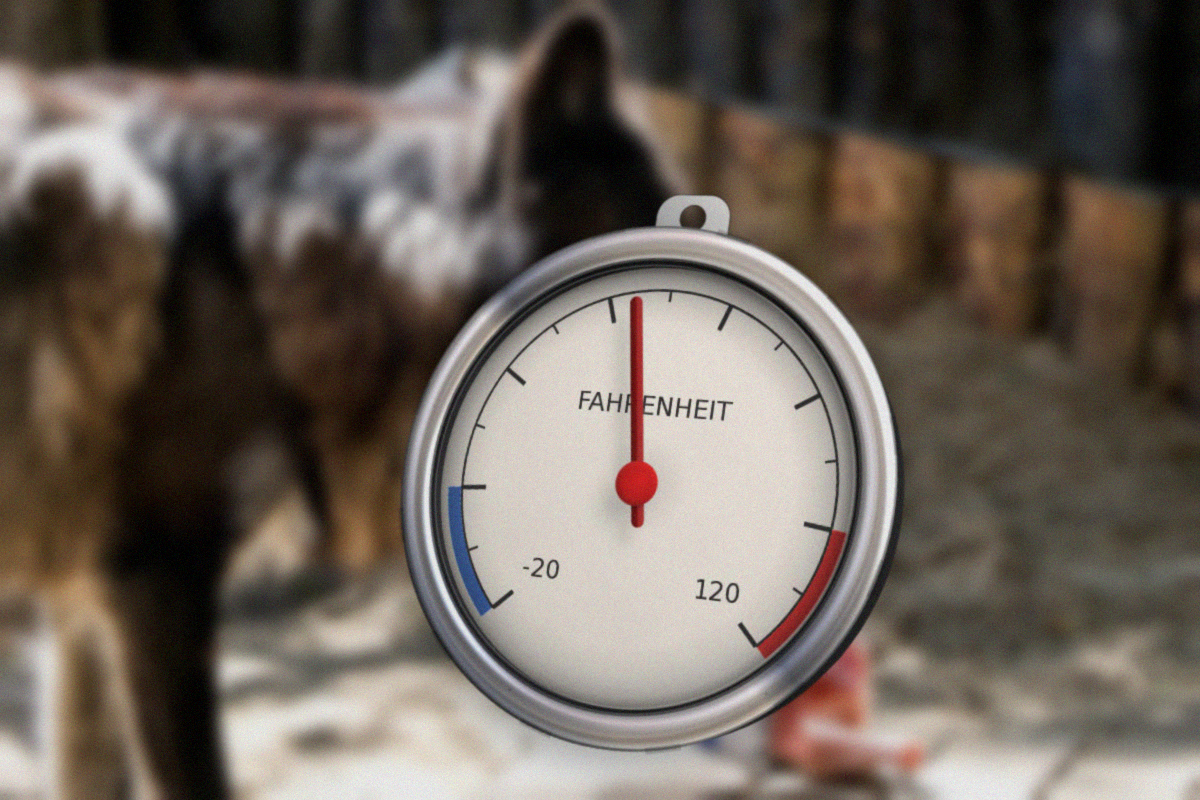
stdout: 45; °F
